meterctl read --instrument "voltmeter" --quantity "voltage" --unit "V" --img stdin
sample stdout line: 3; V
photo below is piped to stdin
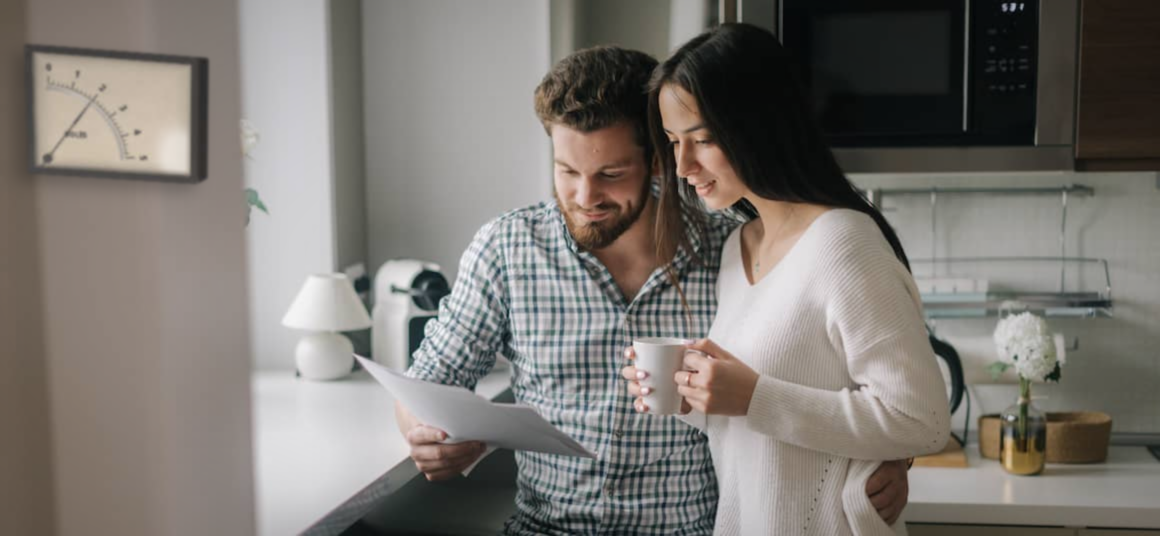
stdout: 2; V
